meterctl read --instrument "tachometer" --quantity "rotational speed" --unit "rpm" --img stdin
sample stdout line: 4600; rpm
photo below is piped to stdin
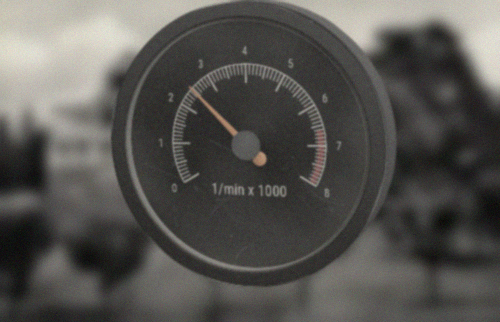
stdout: 2500; rpm
